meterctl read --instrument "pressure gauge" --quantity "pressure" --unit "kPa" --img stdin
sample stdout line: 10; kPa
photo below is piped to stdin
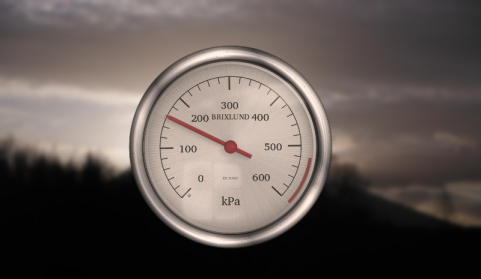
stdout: 160; kPa
